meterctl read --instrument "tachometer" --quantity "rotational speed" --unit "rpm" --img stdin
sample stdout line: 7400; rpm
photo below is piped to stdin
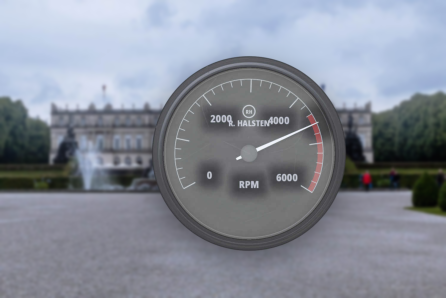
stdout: 4600; rpm
